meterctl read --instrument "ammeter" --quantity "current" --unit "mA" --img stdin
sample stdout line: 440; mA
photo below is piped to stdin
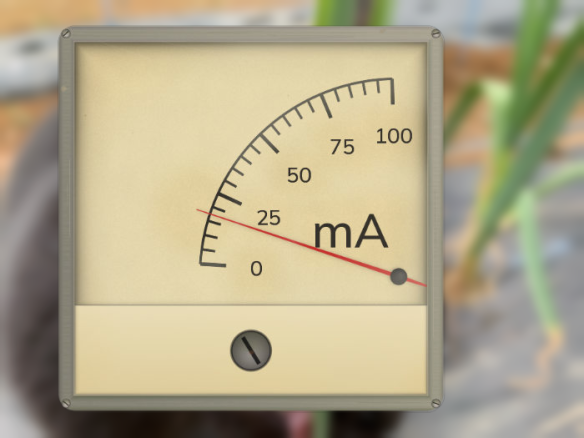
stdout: 17.5; mA
